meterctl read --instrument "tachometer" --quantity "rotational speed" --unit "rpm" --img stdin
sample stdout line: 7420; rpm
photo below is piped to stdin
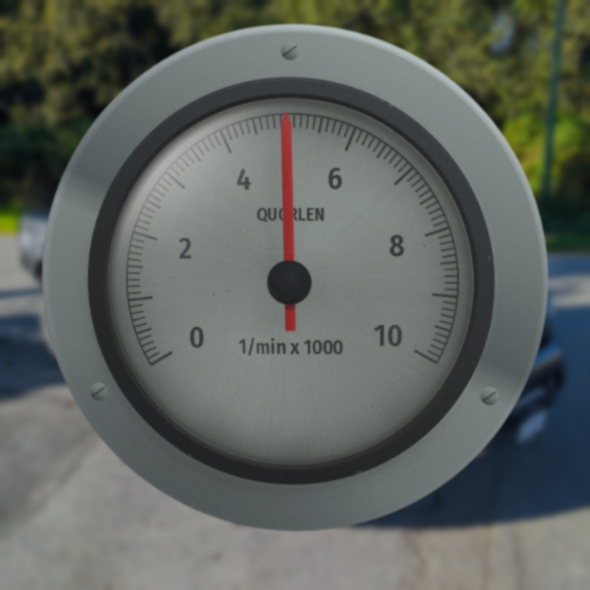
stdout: 5000; rpm
